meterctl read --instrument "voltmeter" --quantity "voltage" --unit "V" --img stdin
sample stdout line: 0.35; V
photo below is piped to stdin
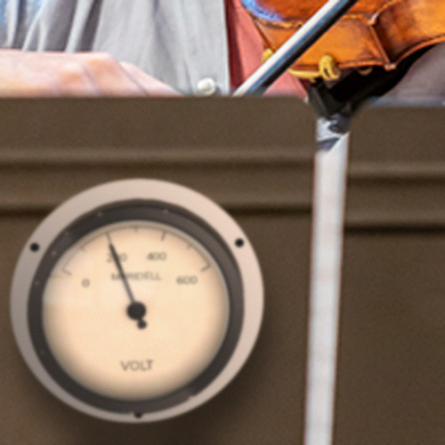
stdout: 200; V
